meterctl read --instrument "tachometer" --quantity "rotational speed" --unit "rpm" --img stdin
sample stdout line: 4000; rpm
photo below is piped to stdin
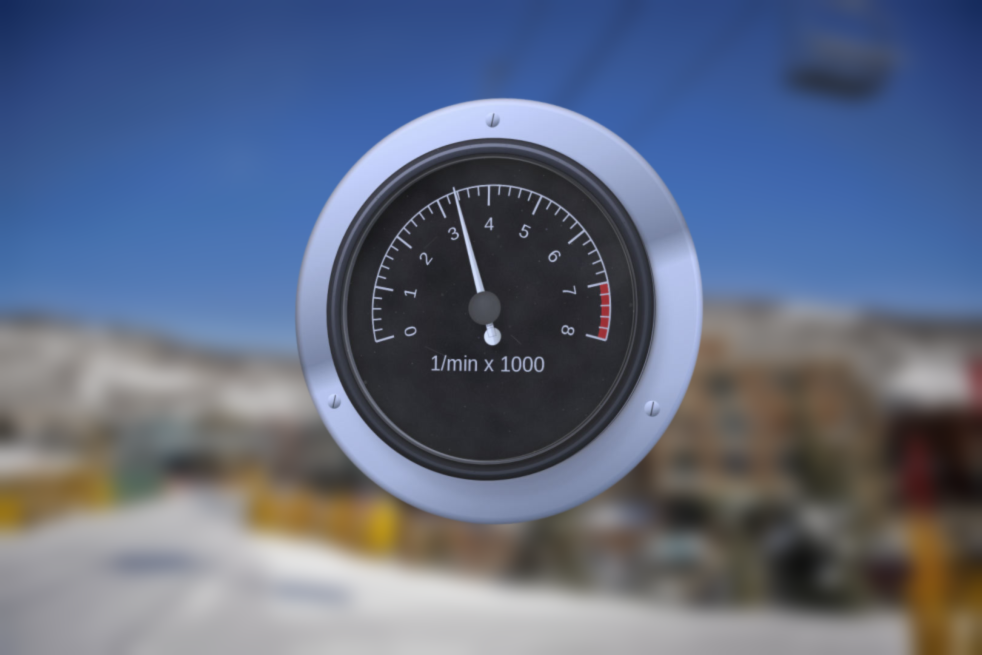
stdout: 3400; rpm
